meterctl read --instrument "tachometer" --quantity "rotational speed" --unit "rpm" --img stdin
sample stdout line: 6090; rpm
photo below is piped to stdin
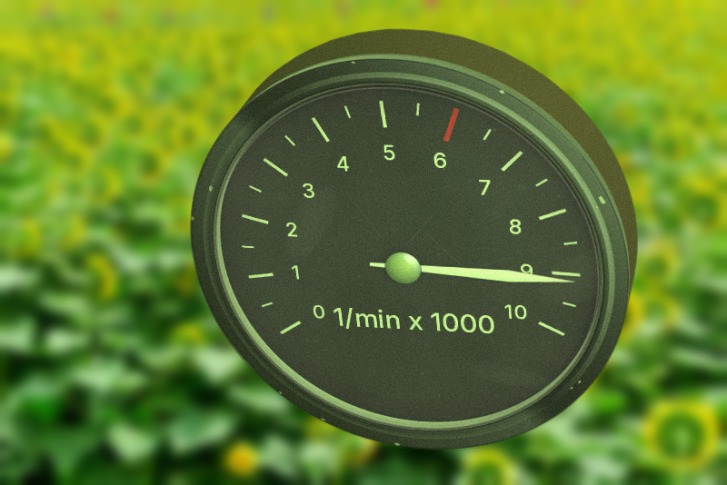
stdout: 9000; rpm
